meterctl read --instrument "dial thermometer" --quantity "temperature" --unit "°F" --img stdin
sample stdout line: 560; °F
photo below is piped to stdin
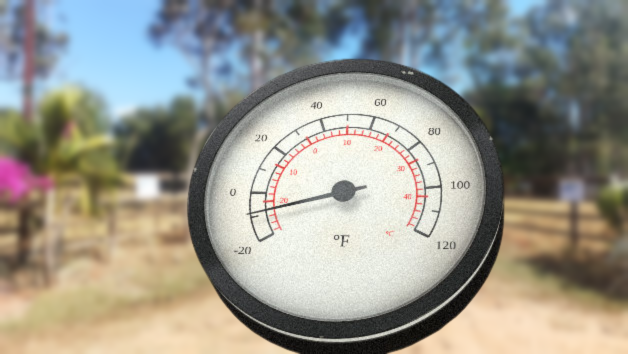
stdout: -10; °F
